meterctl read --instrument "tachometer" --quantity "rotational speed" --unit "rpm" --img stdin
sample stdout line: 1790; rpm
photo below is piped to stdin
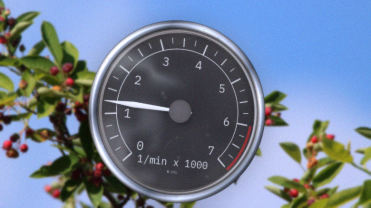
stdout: 1250; rpm
